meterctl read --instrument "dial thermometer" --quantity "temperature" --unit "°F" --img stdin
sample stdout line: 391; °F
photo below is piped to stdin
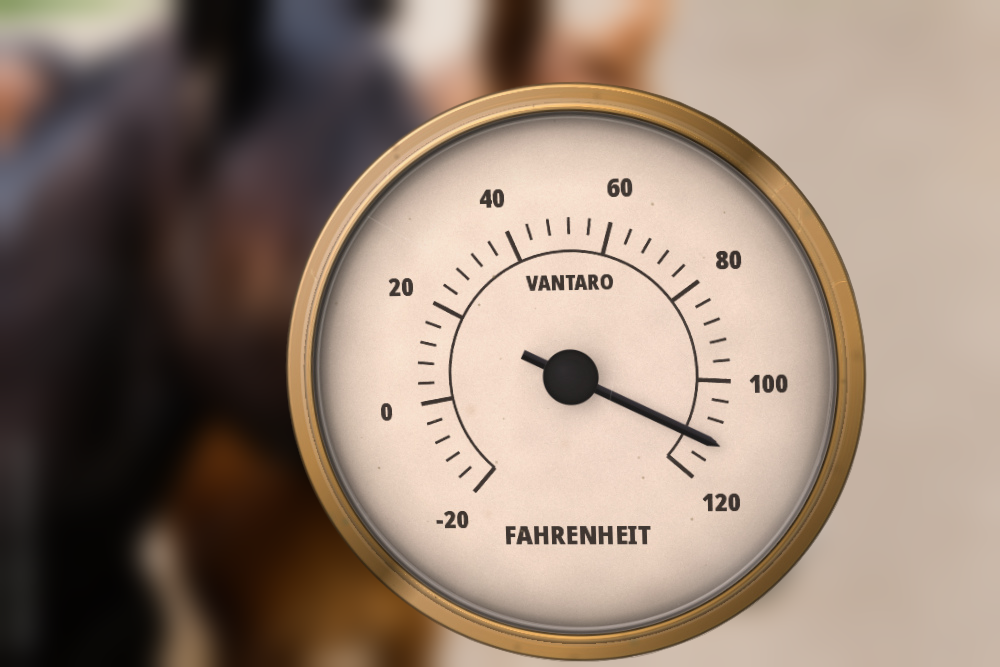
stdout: 112; °F
